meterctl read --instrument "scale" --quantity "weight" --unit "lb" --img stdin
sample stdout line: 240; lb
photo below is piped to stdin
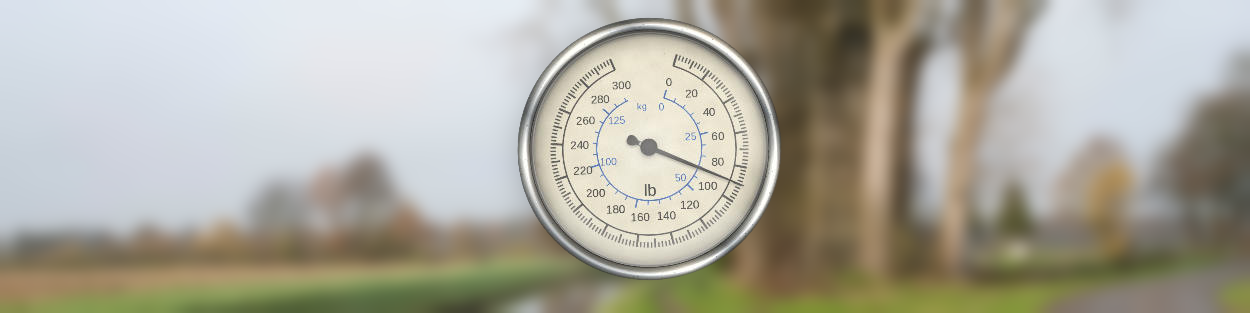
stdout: 90; lb
